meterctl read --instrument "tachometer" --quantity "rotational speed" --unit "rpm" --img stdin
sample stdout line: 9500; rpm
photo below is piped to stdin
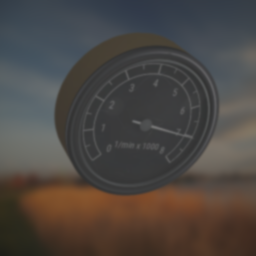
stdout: 7000; rpm
